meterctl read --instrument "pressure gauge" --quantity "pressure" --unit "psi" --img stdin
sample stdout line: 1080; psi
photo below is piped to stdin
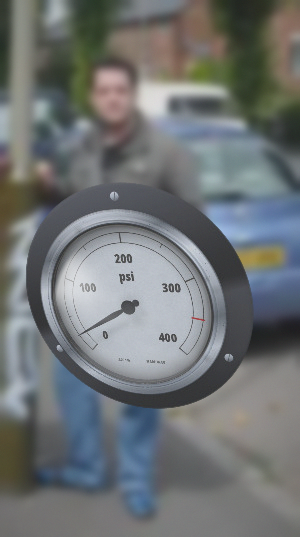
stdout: 25; psi
